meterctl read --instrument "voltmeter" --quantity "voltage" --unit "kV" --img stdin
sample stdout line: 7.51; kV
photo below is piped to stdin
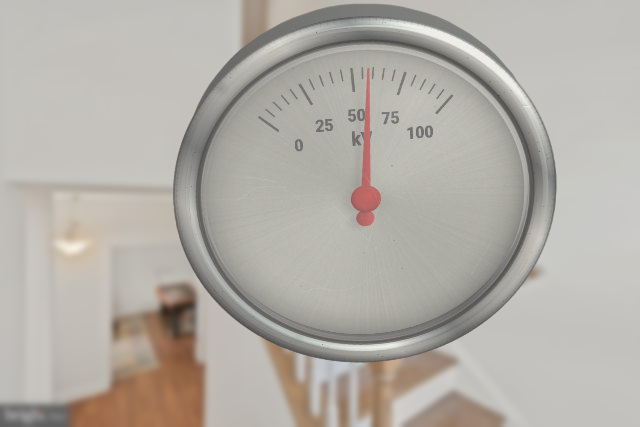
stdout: 57.5; kV
